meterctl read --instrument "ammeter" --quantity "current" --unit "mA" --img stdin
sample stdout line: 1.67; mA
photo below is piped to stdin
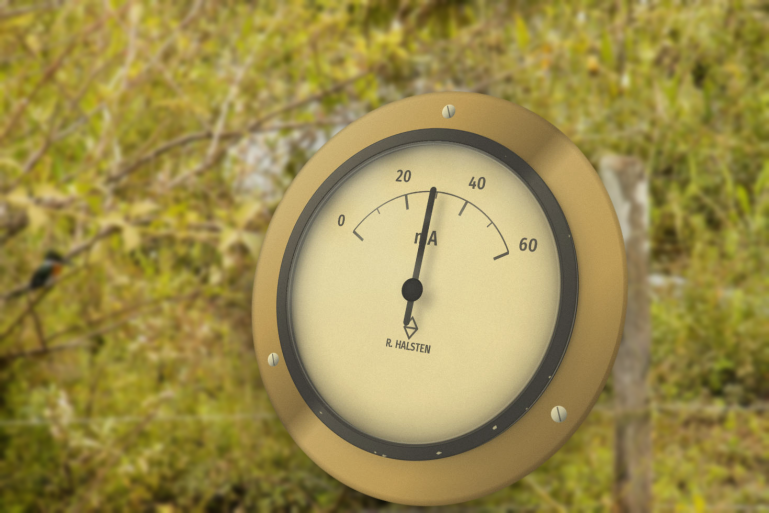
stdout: 30; mA
